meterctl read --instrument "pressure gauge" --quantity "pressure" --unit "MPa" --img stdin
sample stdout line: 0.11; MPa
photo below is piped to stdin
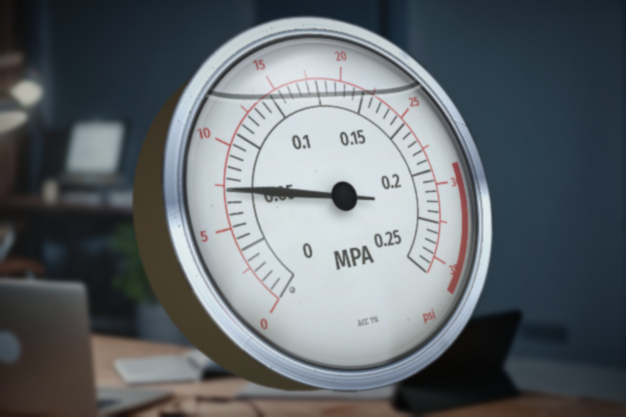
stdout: 0.05; MPa
